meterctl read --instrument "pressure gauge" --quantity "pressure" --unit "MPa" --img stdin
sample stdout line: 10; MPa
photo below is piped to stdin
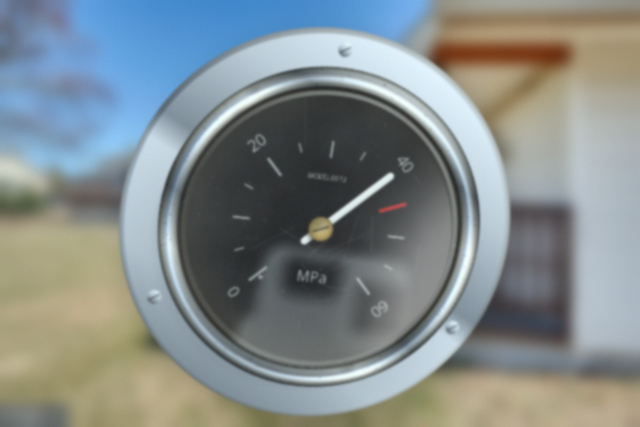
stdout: 40; MPa
